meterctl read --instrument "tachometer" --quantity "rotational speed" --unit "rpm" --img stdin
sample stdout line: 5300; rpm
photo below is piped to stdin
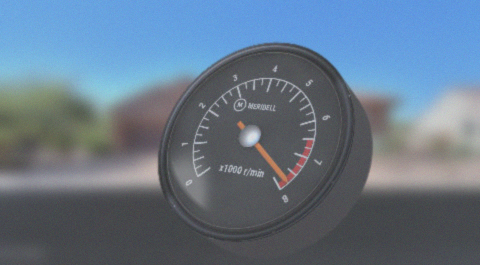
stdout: 7750; rpm
